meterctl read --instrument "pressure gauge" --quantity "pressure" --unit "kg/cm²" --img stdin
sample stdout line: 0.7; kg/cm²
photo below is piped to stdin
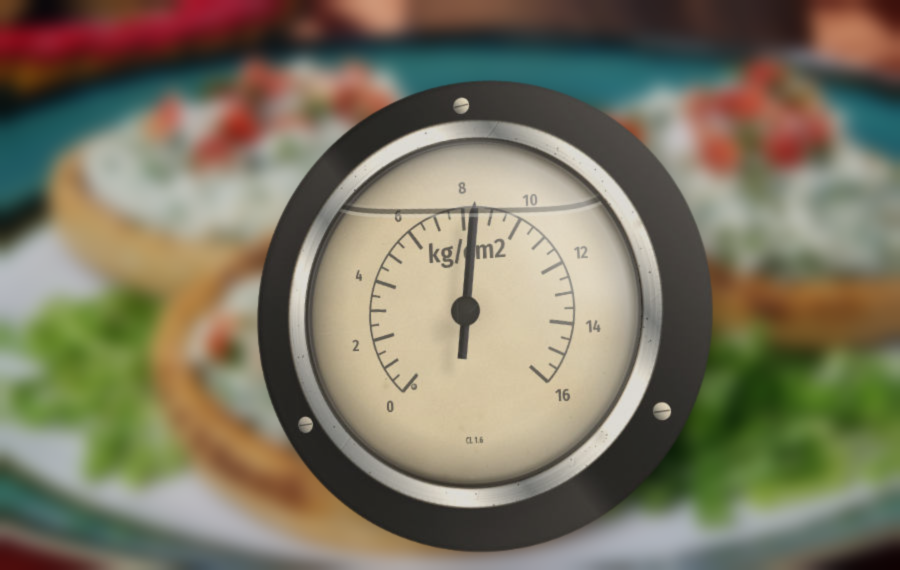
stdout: 8.5; kg/cm²
